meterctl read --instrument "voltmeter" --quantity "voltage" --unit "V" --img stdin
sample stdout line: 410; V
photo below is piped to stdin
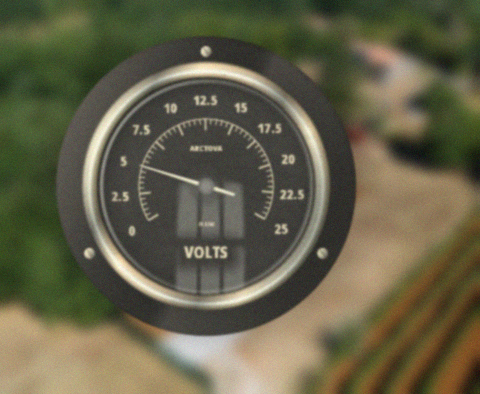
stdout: 5; V
